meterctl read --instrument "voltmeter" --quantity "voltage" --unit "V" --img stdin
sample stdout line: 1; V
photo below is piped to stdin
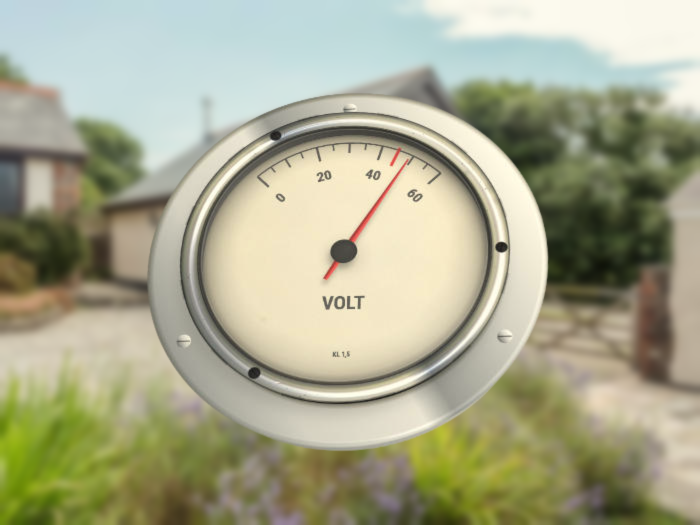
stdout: 50; V
